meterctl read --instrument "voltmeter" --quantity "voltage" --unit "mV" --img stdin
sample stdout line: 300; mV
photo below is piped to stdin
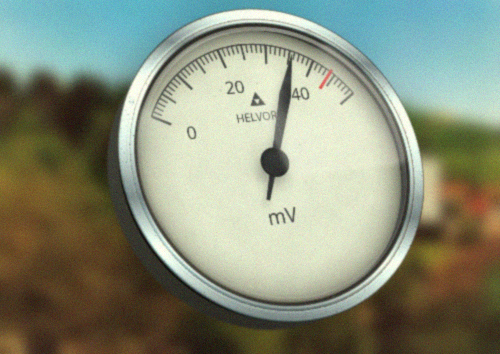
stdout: 35; mV
